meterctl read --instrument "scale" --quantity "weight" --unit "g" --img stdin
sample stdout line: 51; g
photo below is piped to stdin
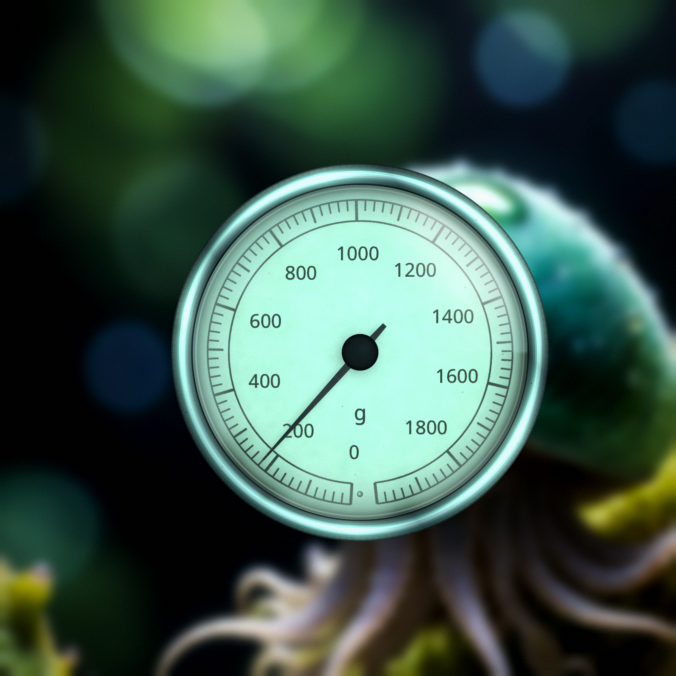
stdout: 220; g
